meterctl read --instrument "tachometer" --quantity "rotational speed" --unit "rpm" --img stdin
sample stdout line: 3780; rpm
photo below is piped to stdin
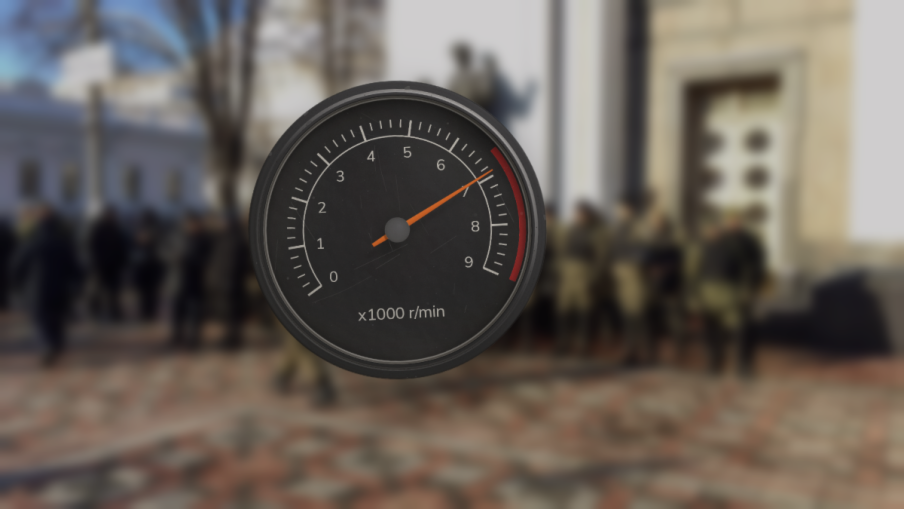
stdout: 6900; rpm
